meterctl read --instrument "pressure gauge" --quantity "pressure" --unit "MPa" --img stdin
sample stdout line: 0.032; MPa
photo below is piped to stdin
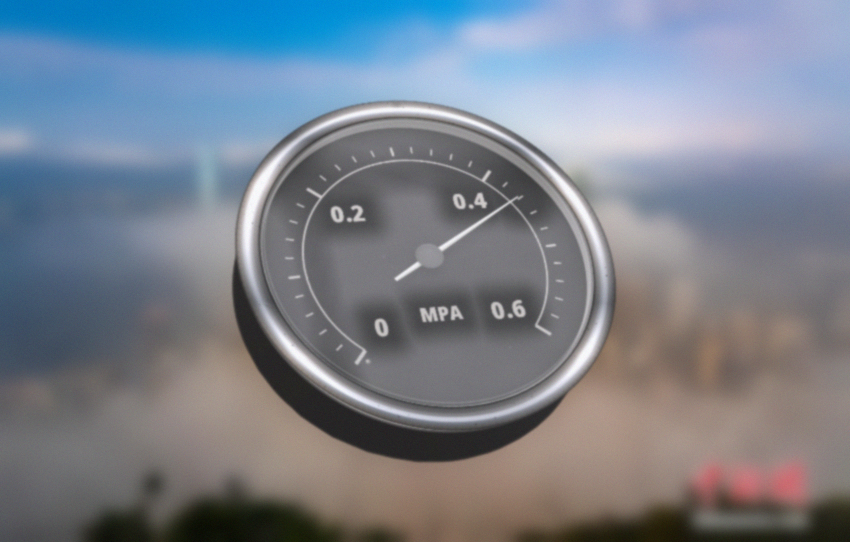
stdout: 0.44; MPa
